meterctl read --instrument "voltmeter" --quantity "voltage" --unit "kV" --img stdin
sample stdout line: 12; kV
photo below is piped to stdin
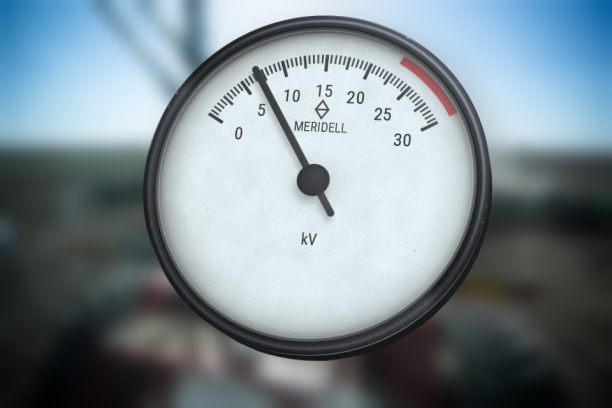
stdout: 7; kV
